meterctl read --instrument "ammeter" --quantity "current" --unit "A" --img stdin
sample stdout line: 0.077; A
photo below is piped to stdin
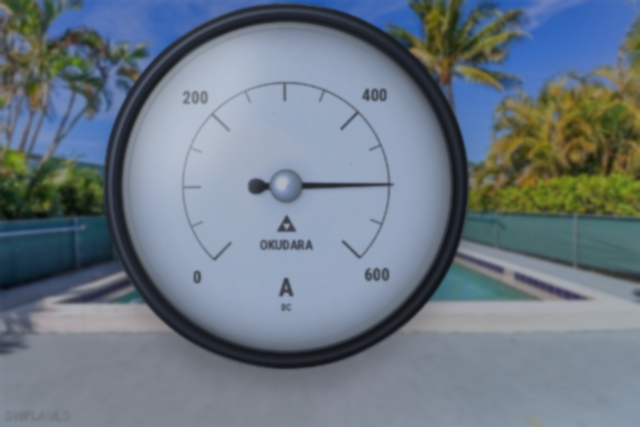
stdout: 500; A
